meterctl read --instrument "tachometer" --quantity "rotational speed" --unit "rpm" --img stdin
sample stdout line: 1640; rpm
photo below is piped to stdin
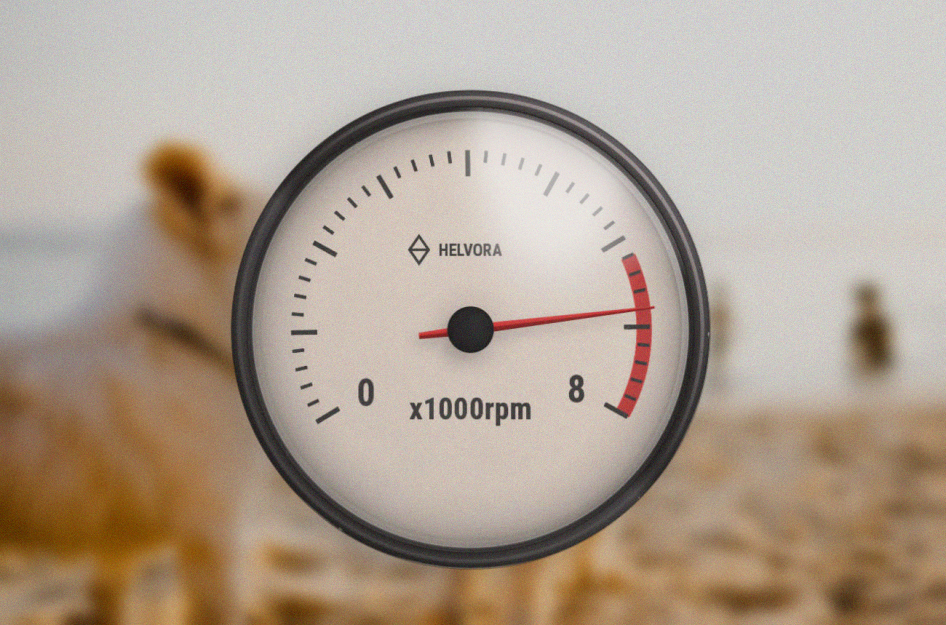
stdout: 6800; rpm
